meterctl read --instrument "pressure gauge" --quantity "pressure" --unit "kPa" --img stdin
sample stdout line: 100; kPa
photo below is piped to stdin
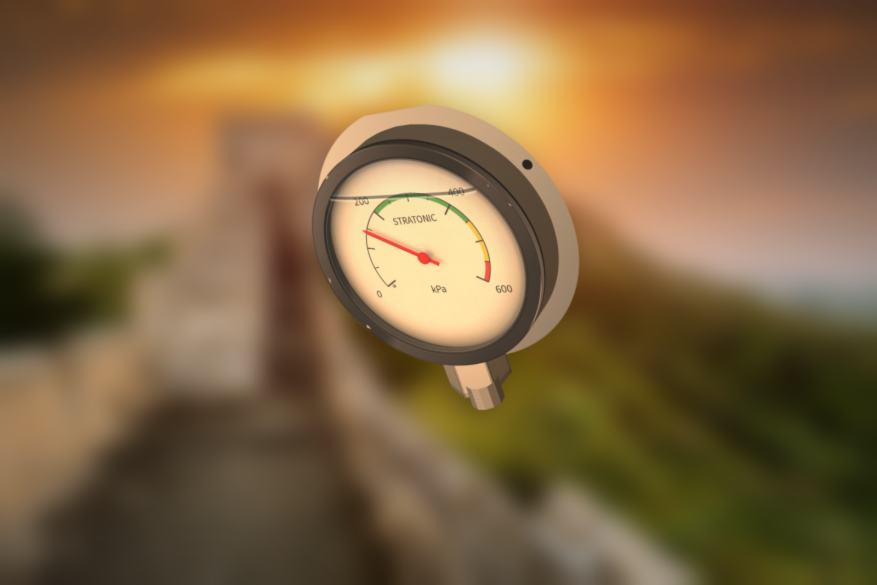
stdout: 150; kPa
